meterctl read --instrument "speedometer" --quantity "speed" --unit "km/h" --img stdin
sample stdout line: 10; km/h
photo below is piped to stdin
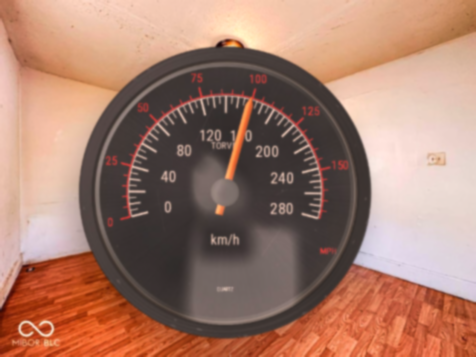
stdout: 160; km/h
